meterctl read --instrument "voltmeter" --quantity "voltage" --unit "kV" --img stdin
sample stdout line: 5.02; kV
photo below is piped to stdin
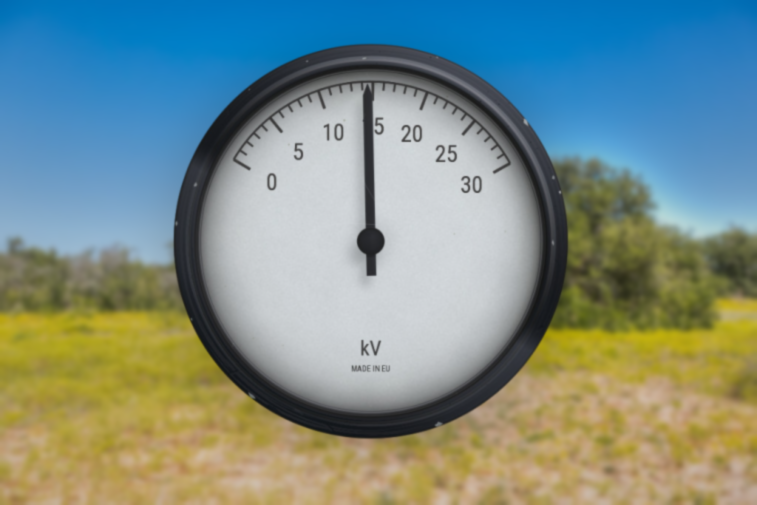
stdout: 14.5; kV
